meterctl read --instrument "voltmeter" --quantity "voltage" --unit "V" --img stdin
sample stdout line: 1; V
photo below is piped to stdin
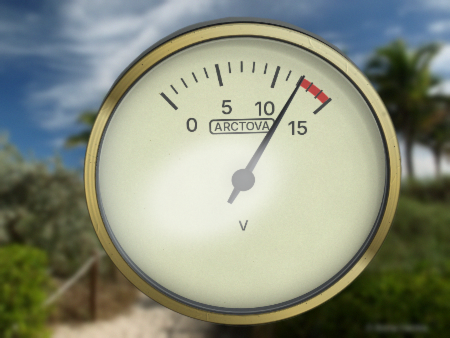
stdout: 12; V
